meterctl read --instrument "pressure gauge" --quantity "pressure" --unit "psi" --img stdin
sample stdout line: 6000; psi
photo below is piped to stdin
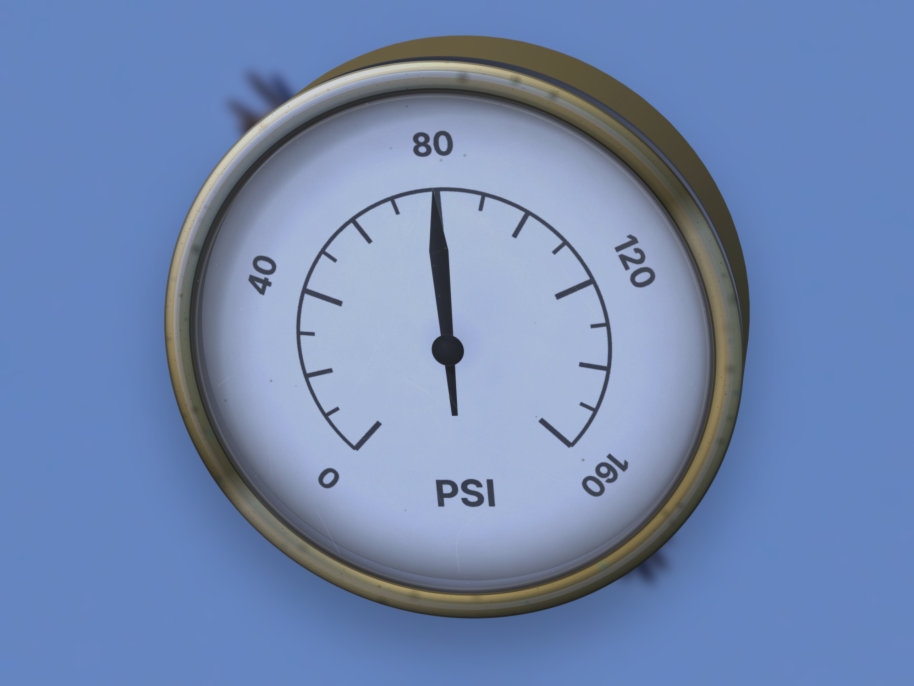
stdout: 80; psi
